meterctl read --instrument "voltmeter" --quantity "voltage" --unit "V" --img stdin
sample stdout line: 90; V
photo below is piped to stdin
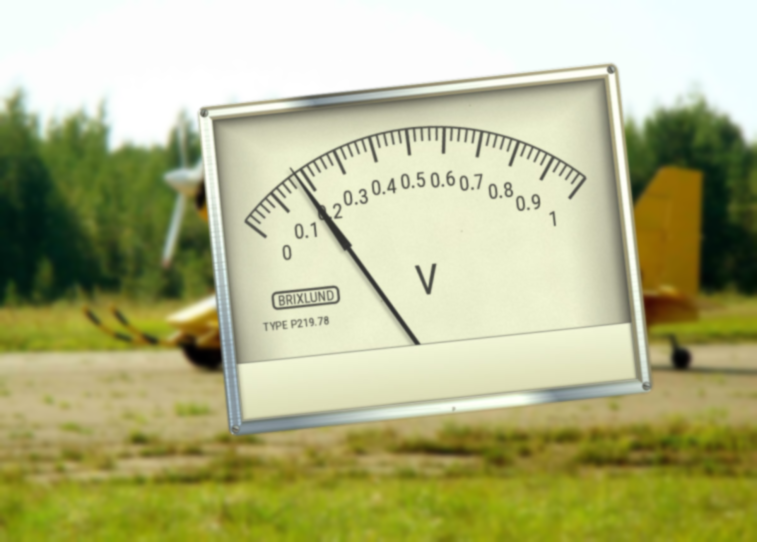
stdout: 0.18; V
